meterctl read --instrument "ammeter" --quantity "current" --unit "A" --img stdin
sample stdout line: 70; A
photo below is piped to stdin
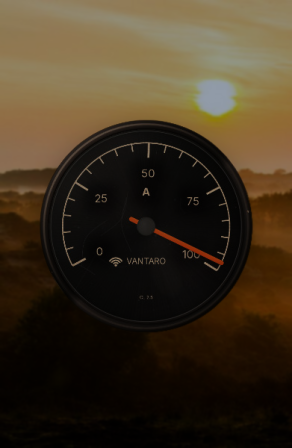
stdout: 97.5; A
